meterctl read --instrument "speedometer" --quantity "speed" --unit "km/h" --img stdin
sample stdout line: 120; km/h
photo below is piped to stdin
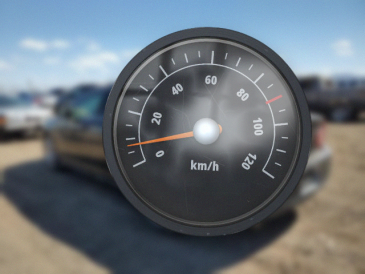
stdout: 7.5; km/h
